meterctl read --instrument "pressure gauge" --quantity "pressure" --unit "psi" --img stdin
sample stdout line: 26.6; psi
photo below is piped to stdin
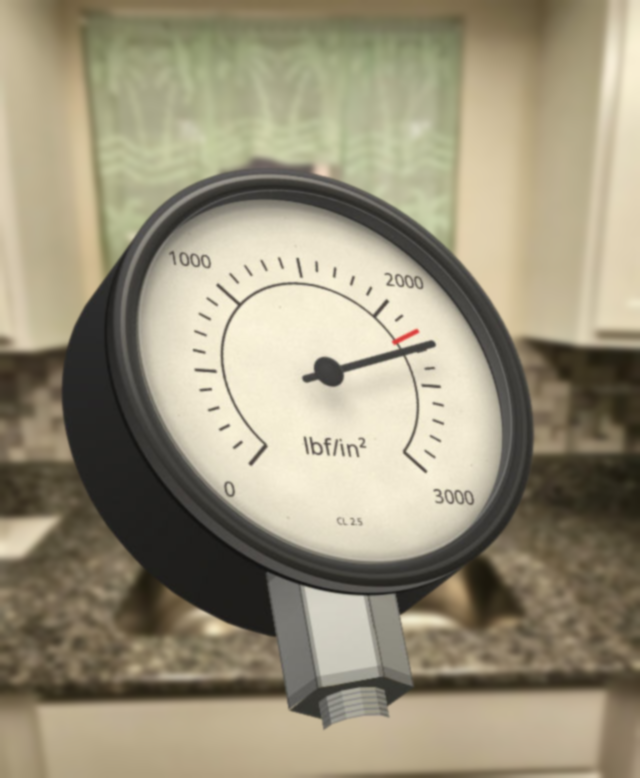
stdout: 2300; psi
